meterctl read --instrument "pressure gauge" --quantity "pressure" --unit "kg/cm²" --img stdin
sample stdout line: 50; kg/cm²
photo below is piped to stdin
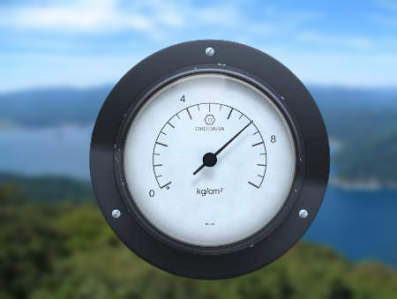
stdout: 7; kg/cm²
